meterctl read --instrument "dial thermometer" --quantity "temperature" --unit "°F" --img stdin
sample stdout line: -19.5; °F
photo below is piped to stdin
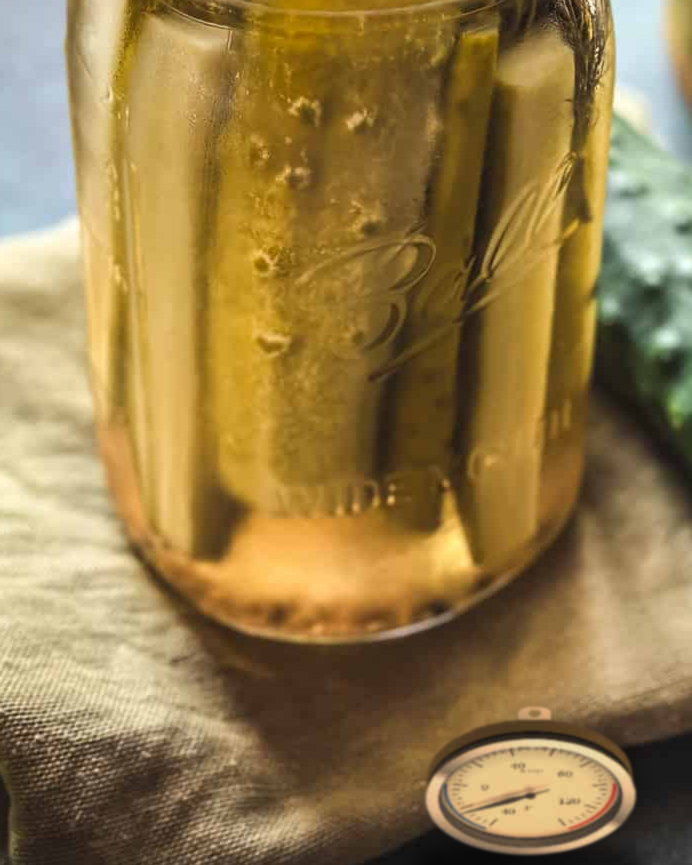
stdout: -20; °F
